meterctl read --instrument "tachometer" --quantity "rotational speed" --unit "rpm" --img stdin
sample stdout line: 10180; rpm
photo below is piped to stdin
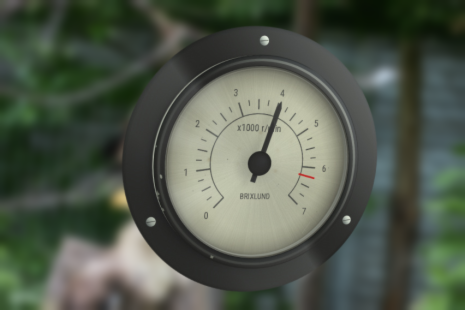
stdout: 4000; rpm
